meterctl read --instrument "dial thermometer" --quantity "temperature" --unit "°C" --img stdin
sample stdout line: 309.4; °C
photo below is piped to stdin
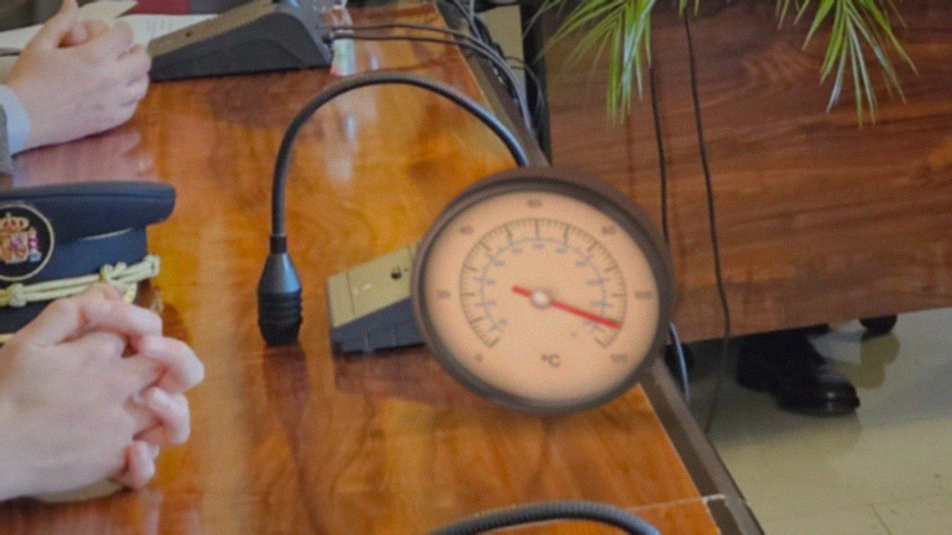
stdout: 110; °C
